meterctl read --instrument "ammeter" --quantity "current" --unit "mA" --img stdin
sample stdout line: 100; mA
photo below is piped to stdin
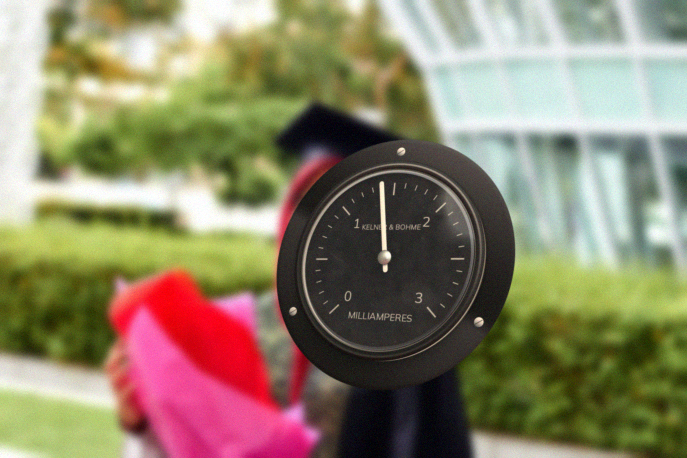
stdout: 1.4; mA
